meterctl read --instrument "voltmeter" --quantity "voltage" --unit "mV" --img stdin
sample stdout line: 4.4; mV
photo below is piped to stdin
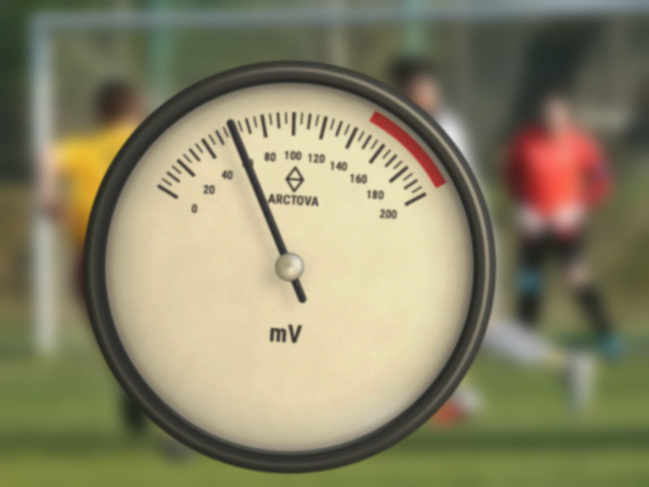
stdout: 60; mV
